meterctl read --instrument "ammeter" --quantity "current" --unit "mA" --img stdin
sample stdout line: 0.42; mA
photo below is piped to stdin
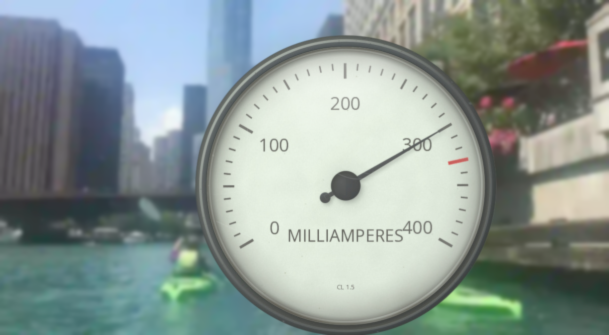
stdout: 300; mA
